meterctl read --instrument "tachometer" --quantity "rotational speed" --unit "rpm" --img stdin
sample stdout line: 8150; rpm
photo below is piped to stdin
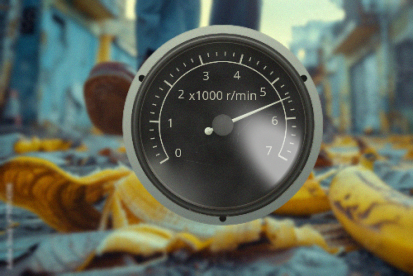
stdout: 5500; rpm
